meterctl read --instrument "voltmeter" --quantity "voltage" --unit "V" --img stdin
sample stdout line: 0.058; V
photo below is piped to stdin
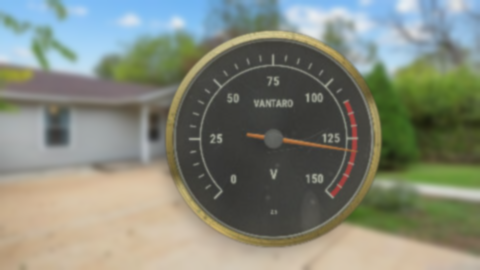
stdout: 130; V
